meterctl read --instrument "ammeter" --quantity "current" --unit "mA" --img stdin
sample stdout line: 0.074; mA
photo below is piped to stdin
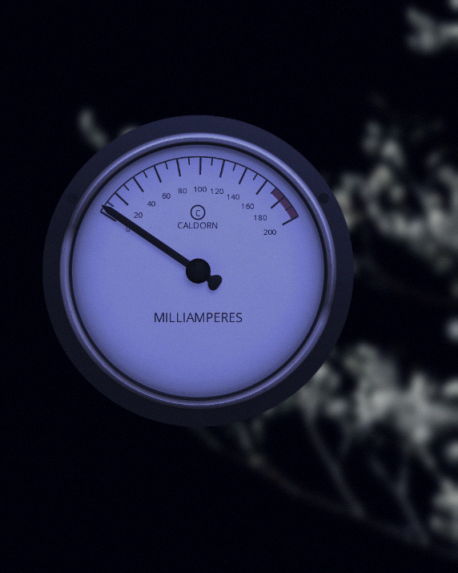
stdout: 5; mA
